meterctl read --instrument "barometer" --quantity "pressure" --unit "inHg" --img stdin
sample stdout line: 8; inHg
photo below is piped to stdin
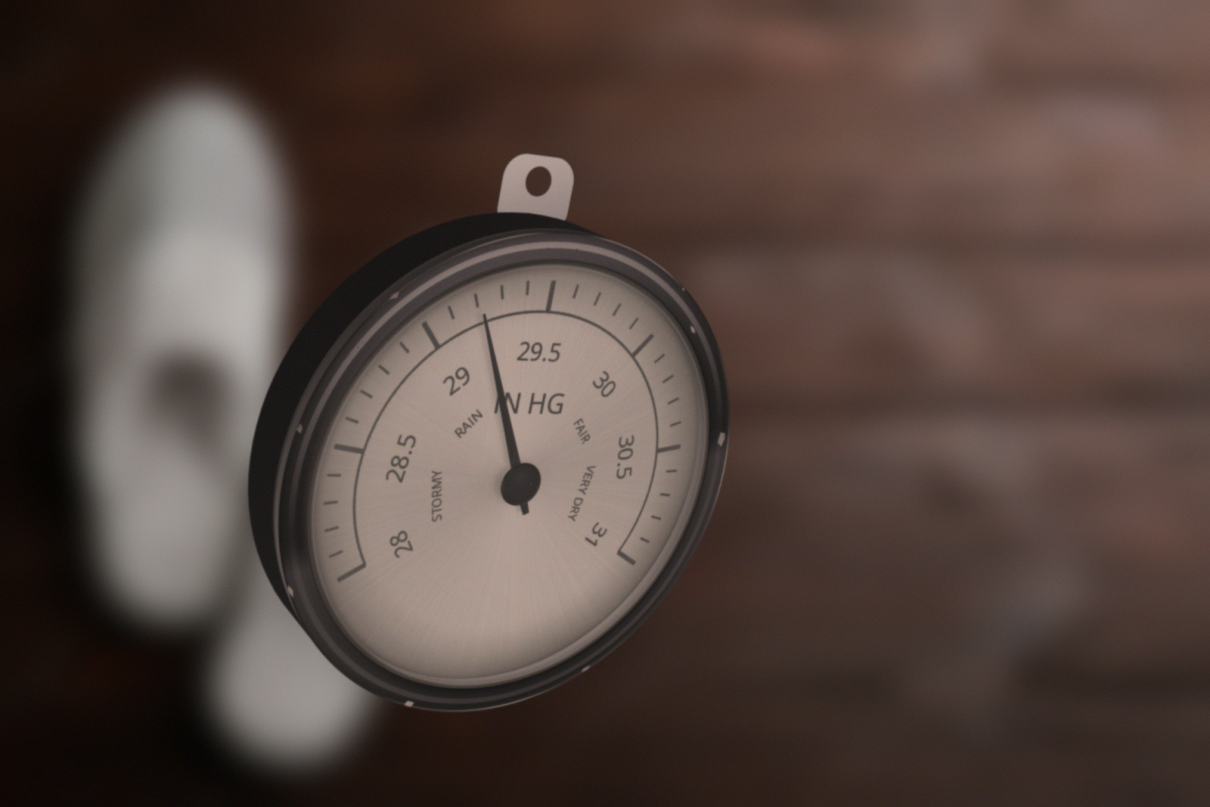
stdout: 29.2; inHg
